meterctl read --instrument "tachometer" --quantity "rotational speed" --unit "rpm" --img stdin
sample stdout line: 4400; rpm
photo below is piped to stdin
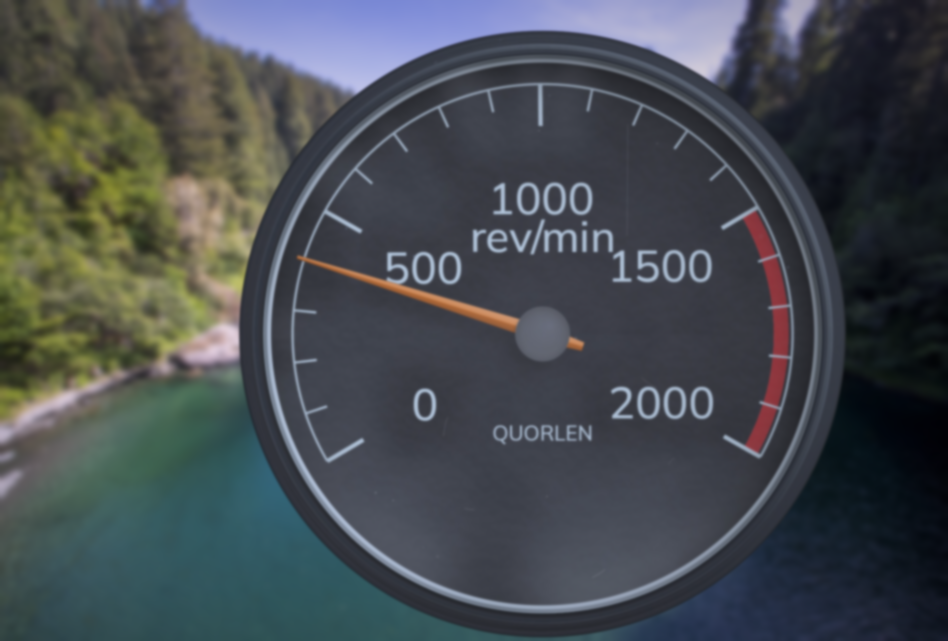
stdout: 400; rpm
